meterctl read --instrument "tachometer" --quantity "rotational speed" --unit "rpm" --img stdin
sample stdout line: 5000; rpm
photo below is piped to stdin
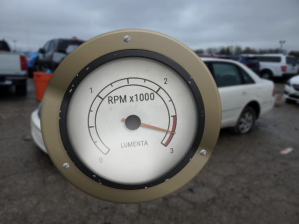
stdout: 2750; rpm
